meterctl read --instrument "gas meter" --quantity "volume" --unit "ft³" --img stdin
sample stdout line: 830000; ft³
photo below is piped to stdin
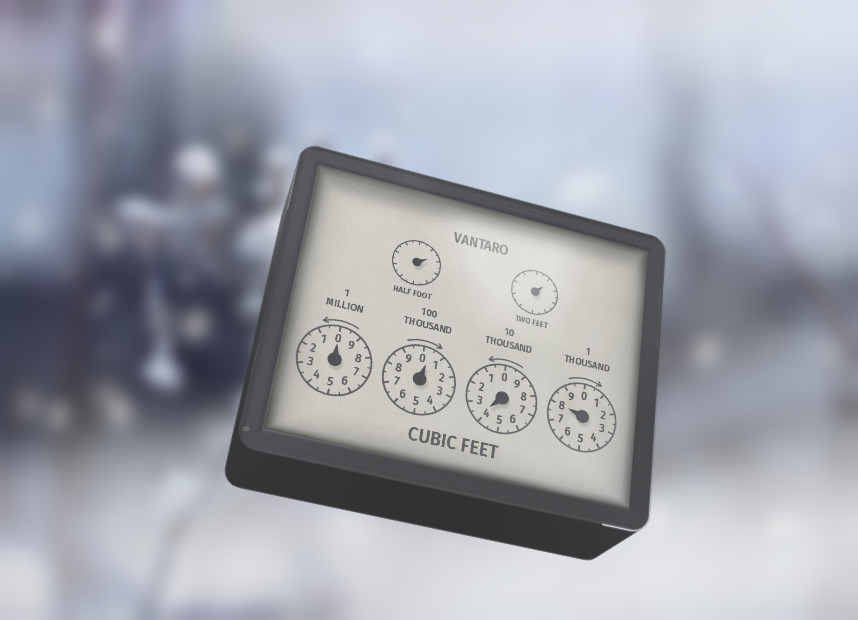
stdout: 3800; ft³
